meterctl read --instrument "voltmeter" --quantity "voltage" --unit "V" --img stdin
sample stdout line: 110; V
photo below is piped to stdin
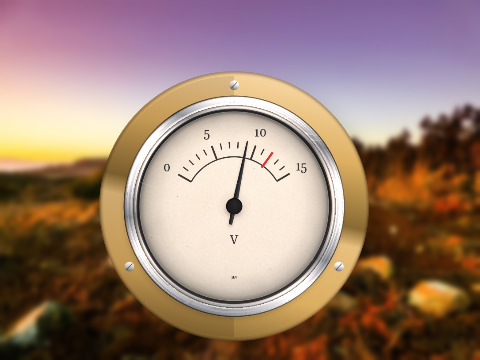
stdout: 9; V
